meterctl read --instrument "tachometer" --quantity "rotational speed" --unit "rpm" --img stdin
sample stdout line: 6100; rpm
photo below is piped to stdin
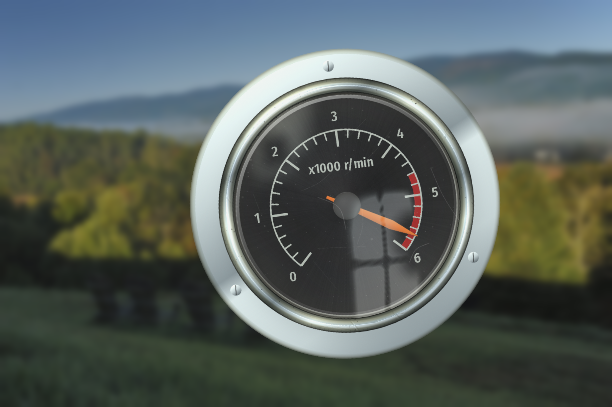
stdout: 5700; rpm
